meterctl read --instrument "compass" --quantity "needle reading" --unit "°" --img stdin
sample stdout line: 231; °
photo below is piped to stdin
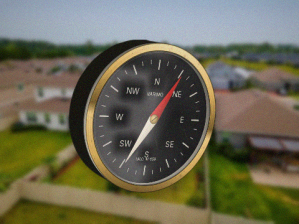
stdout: 30; °
